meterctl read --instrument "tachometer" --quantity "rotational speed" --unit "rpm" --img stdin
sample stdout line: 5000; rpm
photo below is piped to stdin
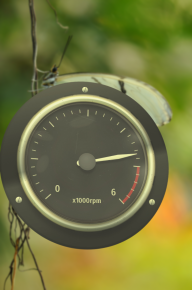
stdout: 4700; rpm
